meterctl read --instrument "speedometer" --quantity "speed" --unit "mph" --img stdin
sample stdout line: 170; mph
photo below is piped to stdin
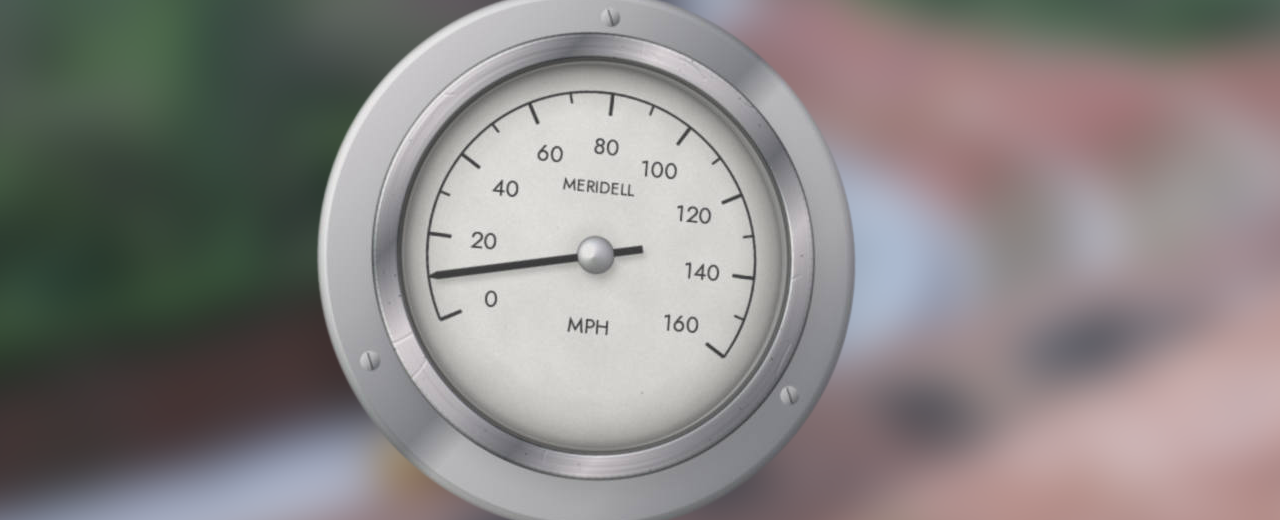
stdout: 10; mph
